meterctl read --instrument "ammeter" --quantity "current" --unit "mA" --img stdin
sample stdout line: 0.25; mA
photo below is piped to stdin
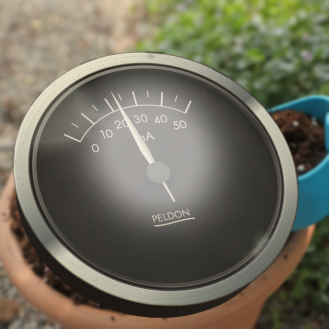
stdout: 22.5; mA
